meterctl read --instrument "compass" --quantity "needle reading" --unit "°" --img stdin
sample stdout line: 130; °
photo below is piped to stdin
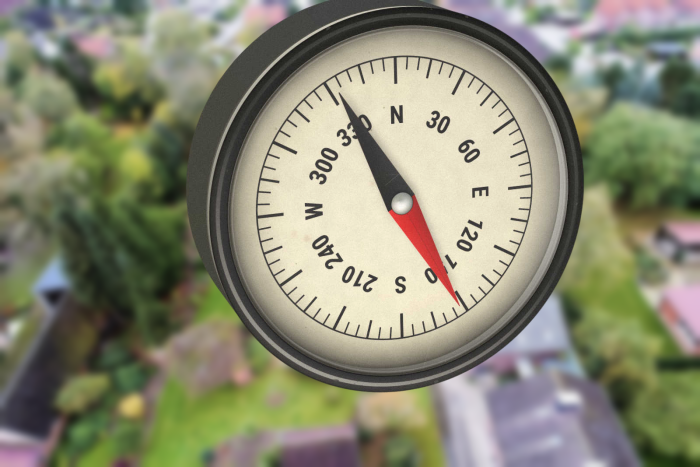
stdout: 152.5; °
